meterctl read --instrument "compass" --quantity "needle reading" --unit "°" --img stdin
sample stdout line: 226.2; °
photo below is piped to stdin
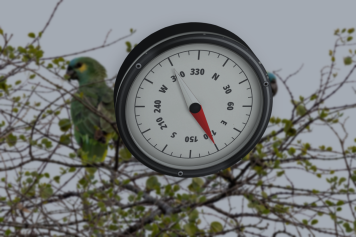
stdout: 120; °
